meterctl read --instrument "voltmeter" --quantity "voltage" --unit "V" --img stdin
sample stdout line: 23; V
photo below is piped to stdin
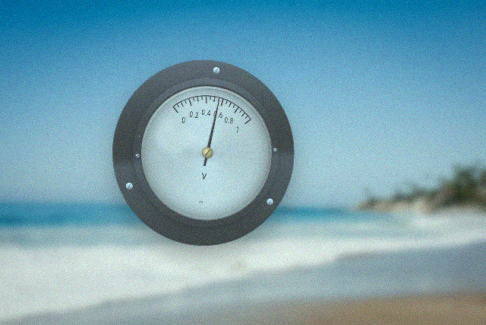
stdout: 0.55; V
